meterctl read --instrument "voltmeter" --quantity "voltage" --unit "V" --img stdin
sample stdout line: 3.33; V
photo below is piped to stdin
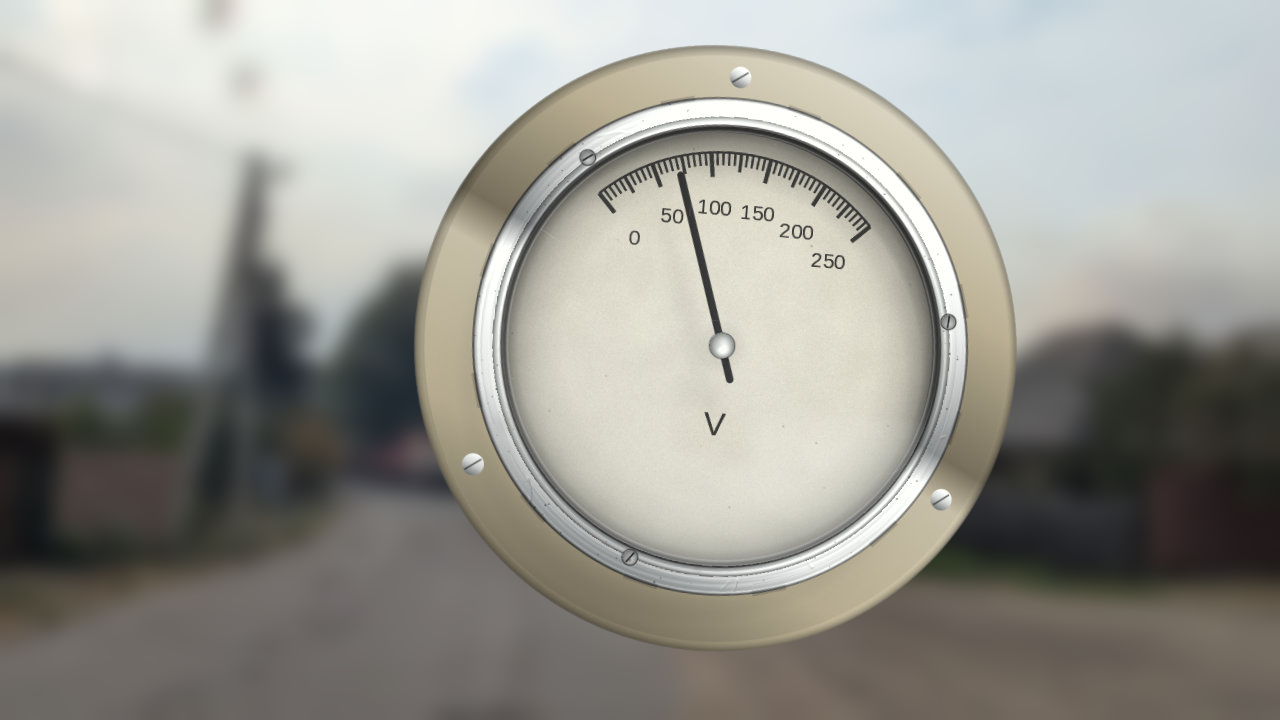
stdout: 70; V
